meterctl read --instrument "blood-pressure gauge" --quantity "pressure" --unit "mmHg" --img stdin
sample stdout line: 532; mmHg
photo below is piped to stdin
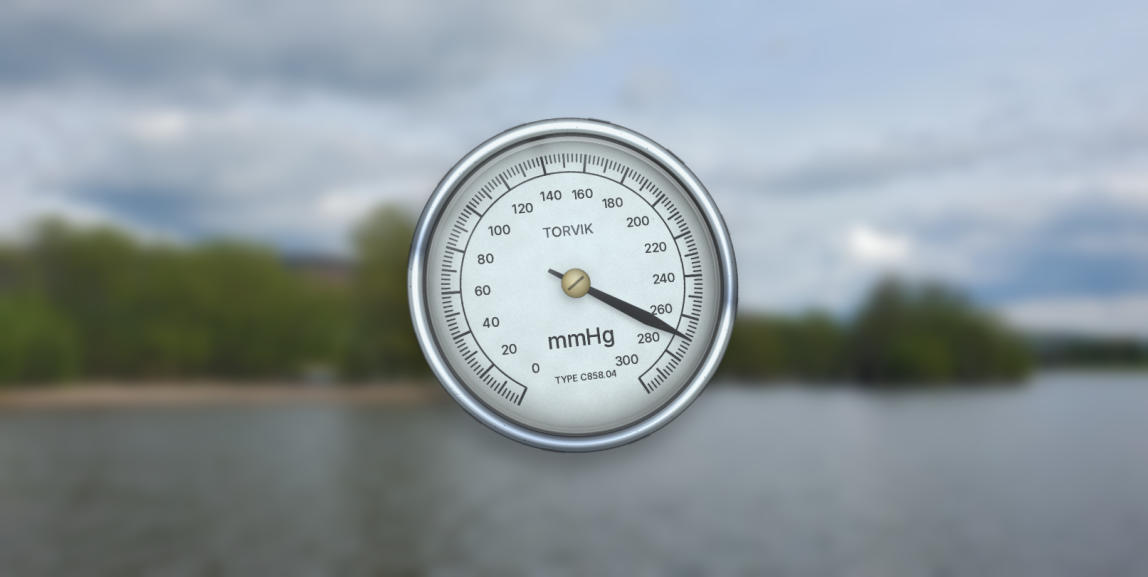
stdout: 270; mmHg
